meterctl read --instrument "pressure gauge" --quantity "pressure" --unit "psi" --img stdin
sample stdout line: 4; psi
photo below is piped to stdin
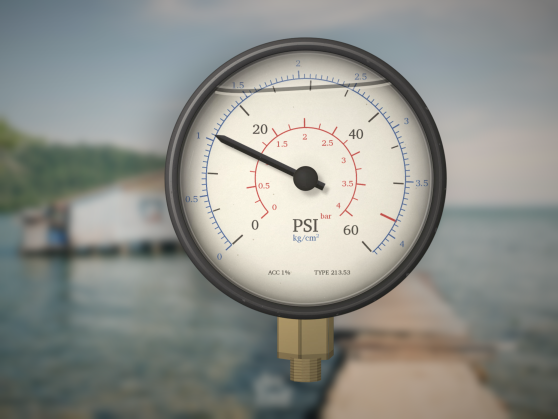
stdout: 15; psi
